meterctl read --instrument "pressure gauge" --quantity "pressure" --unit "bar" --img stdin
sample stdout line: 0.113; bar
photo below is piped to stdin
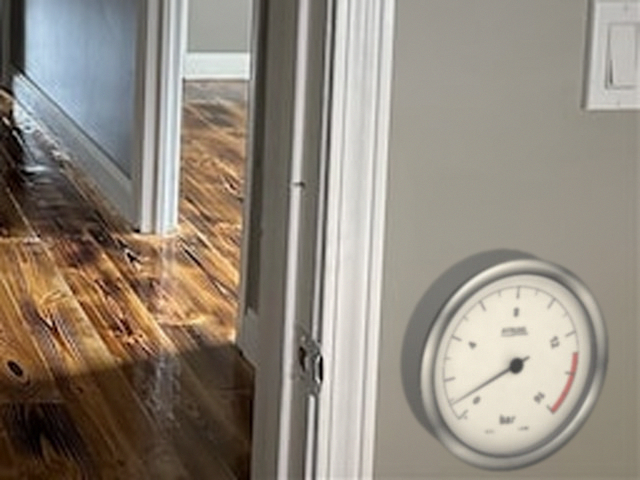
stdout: 1; bar
